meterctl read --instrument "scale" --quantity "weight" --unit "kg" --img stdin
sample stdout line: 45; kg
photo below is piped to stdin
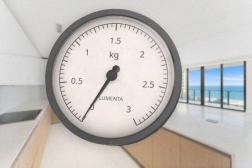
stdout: 0; kg
